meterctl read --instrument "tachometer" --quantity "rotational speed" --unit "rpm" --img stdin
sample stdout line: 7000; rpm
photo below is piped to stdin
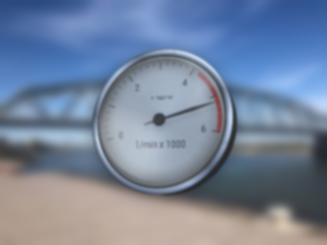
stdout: 5200; rpm
